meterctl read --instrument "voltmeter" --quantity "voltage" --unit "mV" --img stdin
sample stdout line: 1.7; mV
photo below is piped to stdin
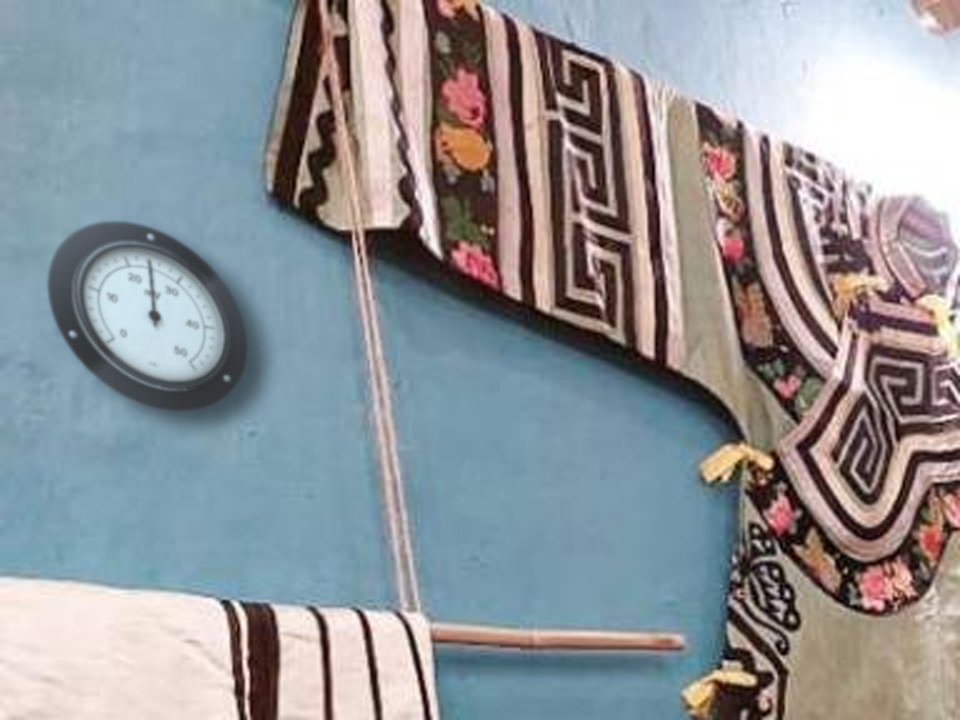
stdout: 24; mV
